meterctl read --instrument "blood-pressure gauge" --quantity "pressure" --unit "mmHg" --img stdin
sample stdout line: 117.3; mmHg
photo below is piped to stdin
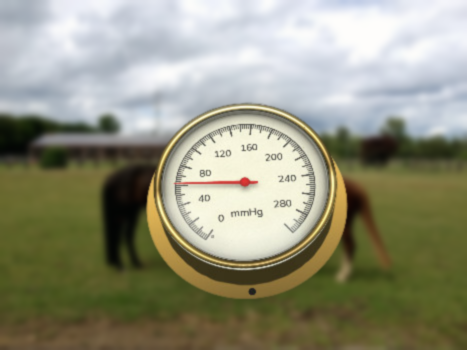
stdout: 60; mmHg
